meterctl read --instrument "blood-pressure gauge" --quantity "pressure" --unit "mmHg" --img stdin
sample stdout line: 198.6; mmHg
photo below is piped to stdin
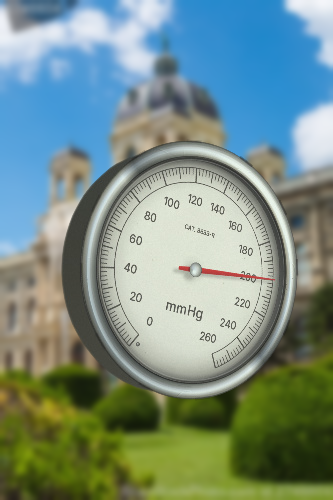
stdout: 200; mmHg
